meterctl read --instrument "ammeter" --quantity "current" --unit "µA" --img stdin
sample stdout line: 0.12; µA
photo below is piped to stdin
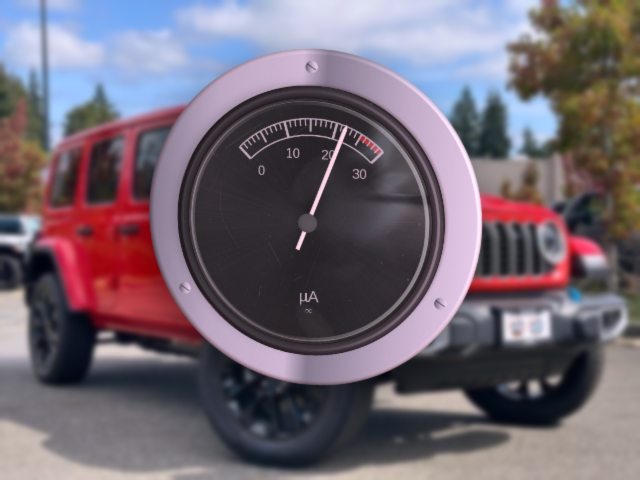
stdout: 22; µA
